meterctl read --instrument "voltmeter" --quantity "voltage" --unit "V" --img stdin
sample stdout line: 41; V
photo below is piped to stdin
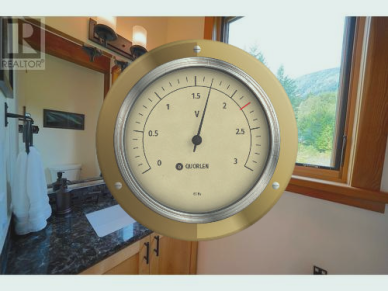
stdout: 1.7; V
